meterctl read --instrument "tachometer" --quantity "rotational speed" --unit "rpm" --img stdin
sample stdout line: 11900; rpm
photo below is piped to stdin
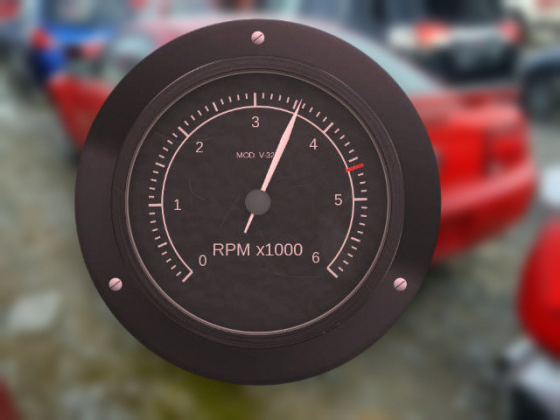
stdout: 3550; rpm
